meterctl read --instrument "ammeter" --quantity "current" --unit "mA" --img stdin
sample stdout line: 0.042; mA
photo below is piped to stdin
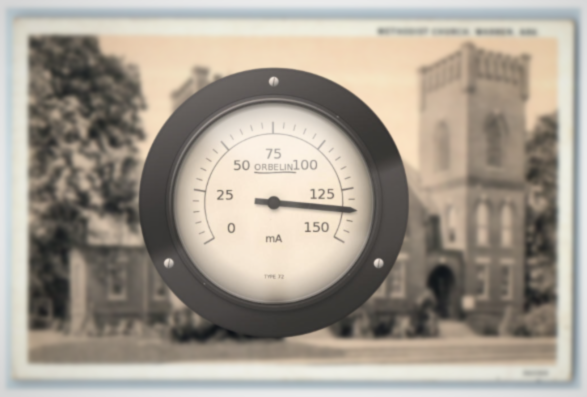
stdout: 135; mA
